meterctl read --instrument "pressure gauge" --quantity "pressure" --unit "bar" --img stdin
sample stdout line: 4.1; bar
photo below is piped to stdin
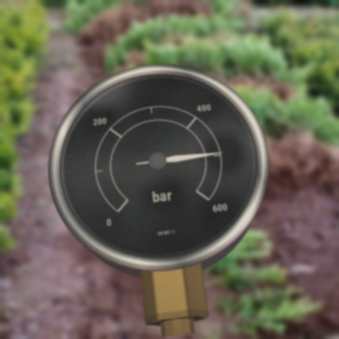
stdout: 500; bar
